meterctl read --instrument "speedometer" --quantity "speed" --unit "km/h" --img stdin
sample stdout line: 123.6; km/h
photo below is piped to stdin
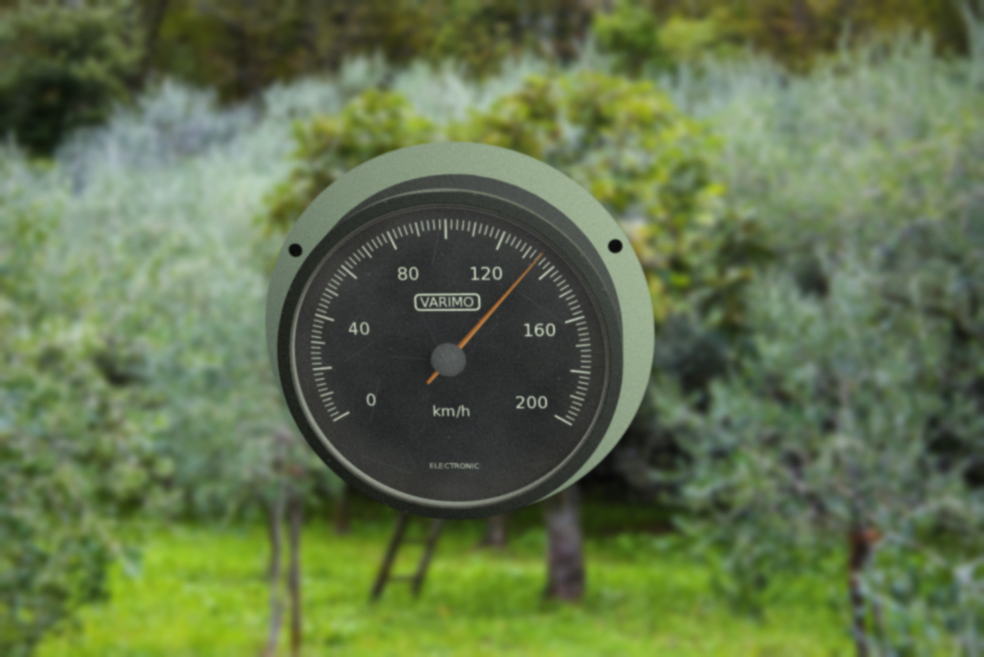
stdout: 134; km/h
